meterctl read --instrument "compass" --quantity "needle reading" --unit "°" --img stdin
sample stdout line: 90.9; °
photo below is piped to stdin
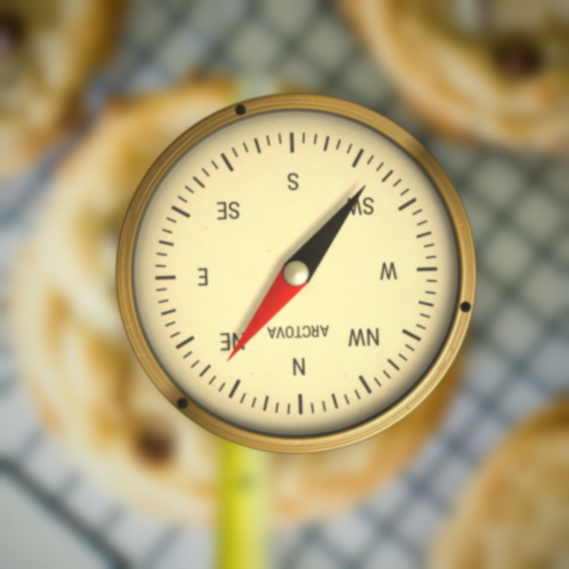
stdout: 40; °
